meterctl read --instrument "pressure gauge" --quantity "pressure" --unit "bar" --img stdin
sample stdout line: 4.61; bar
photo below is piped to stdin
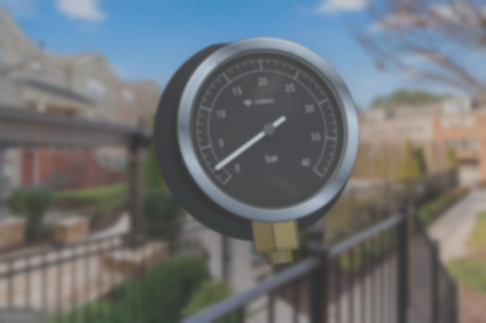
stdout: 2; bar
